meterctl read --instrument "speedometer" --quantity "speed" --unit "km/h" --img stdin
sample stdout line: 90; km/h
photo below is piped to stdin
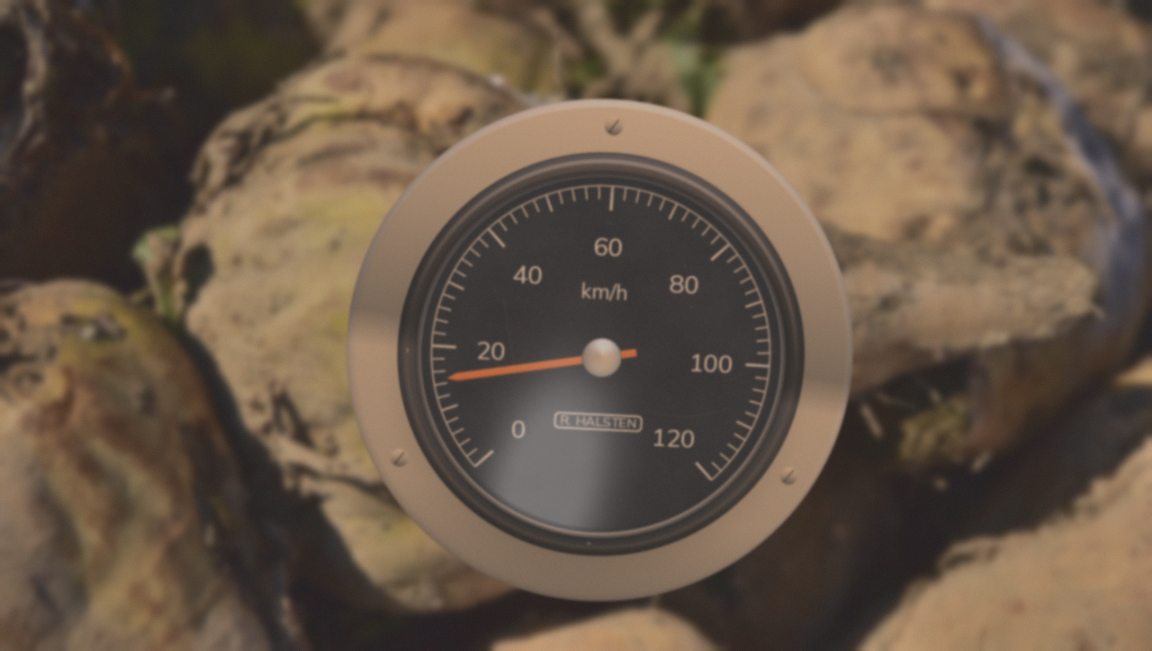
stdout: 15; km/h
